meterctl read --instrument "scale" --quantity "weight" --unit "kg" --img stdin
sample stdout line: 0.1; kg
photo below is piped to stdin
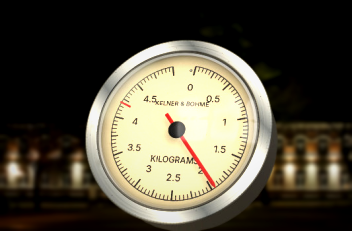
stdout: 1.95; kg
